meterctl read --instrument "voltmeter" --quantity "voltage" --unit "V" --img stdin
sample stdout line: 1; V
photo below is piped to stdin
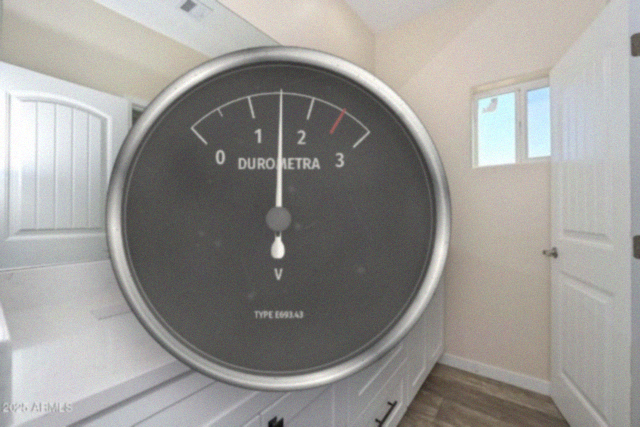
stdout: 1.5; V
